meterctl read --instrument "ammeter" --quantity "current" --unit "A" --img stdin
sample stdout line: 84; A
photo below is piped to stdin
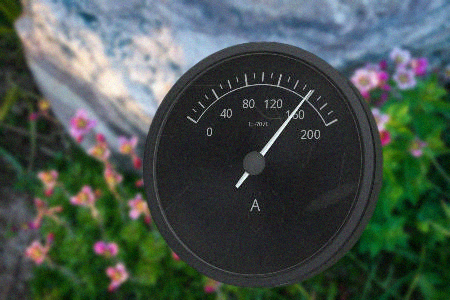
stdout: 160; A
